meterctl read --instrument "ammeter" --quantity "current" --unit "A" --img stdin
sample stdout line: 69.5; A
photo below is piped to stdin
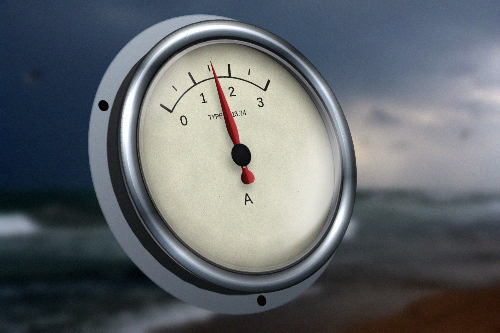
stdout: 1.5; A
